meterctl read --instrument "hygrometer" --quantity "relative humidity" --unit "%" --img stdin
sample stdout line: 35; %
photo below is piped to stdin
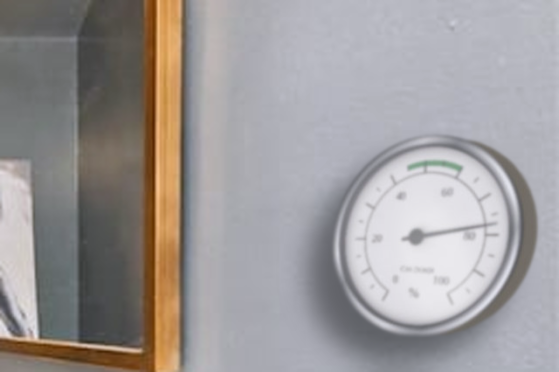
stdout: 77.5; %
